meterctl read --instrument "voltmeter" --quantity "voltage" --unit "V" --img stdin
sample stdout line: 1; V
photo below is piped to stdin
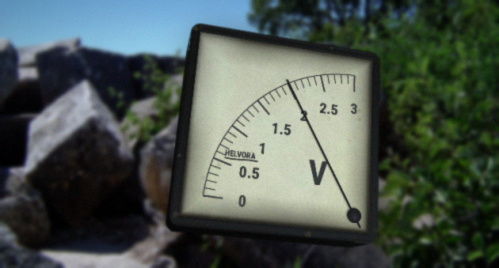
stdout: 2; V
